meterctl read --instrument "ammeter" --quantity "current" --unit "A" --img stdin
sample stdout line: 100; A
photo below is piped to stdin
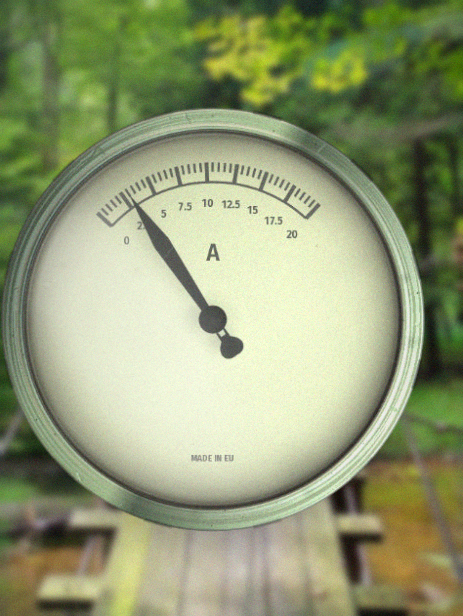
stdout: 3; A
